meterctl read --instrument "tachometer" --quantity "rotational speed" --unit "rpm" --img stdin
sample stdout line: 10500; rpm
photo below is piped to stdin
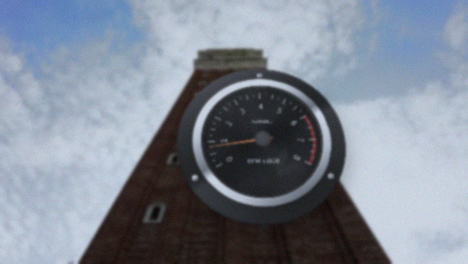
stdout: 750; rpm
